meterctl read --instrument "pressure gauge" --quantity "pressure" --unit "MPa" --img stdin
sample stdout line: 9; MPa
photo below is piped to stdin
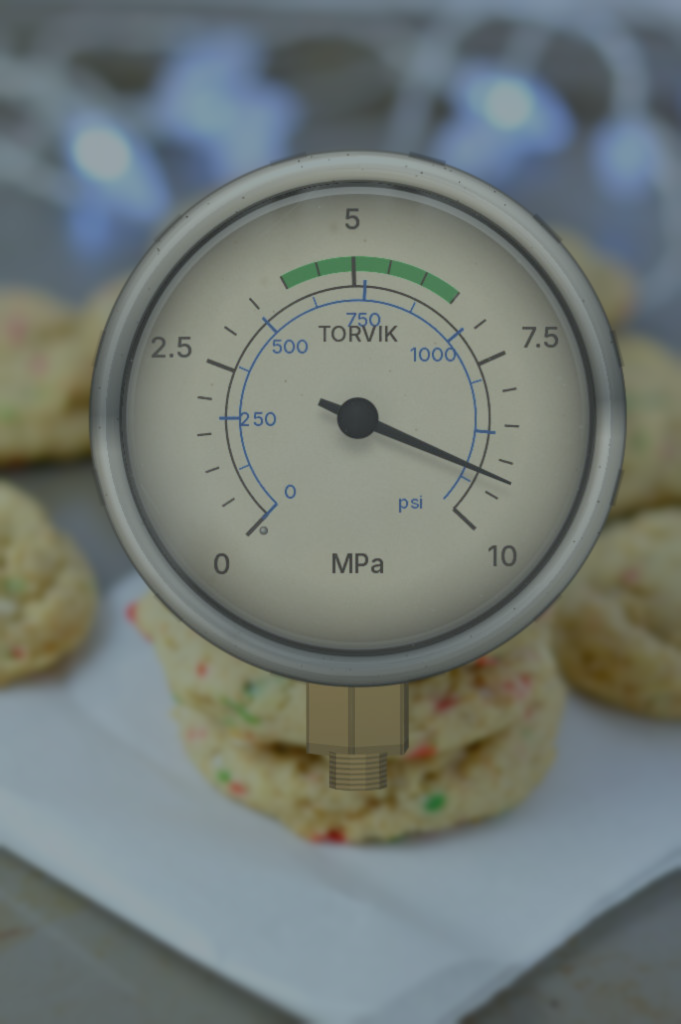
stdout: 9.25; MPa
